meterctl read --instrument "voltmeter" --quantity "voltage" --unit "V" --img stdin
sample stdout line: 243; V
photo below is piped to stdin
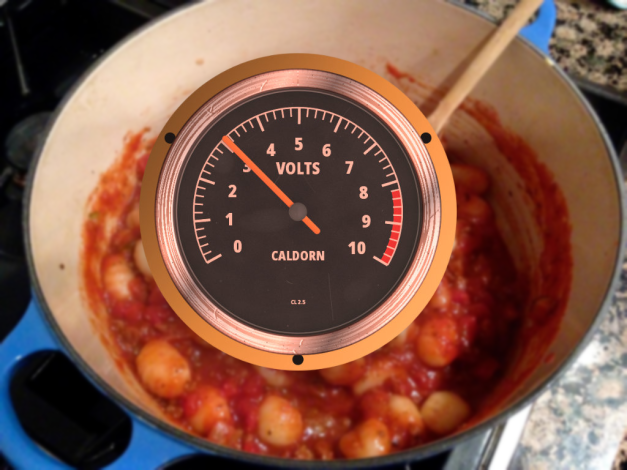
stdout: 3.1; V
